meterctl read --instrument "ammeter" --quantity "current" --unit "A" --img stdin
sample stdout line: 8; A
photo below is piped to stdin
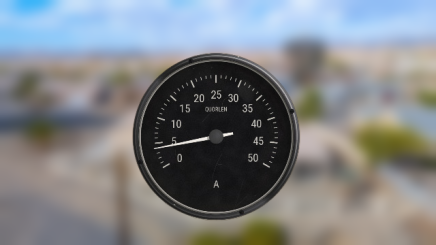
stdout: 4; A
